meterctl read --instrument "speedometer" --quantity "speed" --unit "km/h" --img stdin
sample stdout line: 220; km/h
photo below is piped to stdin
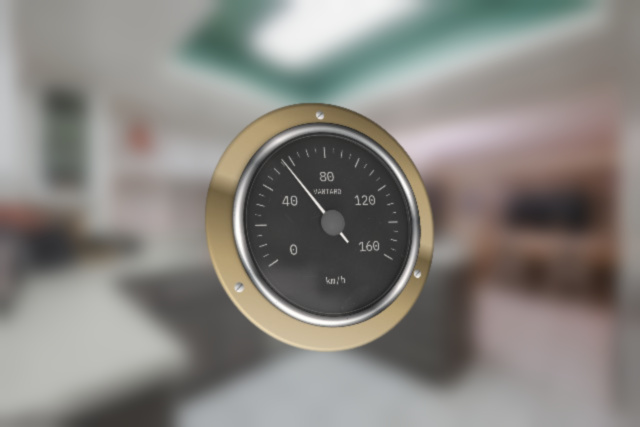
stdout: 55; km/h
